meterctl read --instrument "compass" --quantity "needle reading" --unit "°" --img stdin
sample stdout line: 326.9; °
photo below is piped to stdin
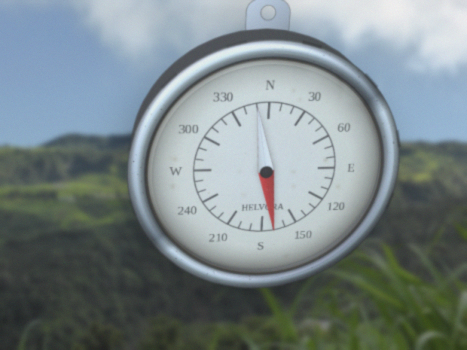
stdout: 170; °
